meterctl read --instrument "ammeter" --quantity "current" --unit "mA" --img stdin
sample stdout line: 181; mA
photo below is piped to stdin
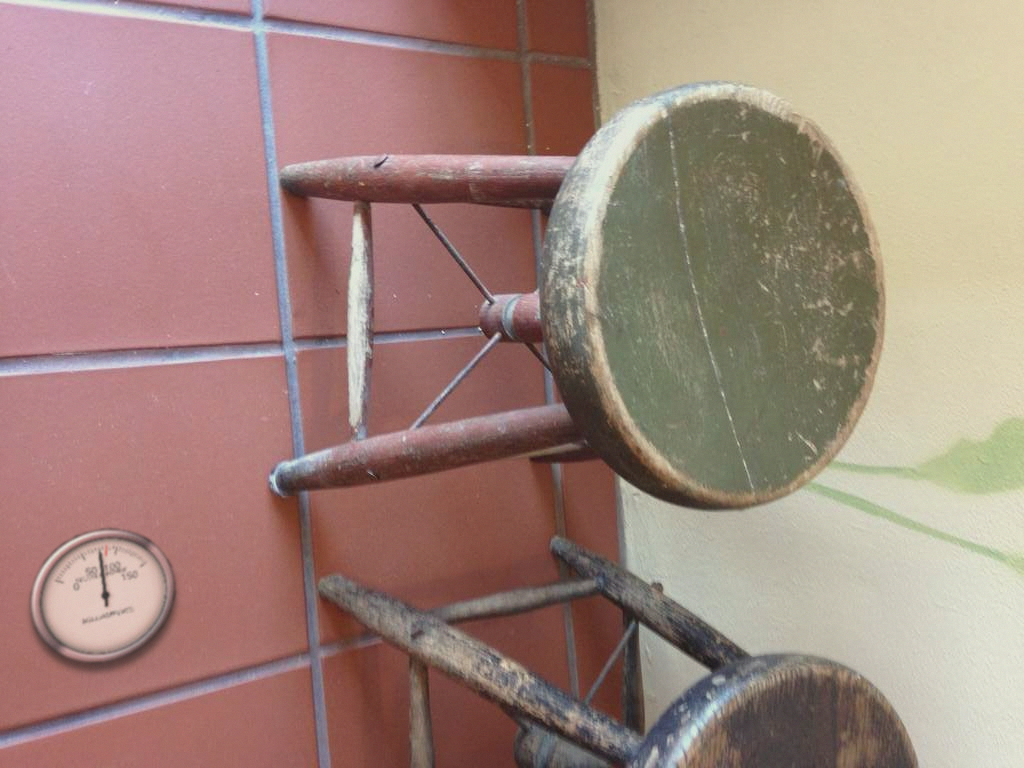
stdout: 75; mA
